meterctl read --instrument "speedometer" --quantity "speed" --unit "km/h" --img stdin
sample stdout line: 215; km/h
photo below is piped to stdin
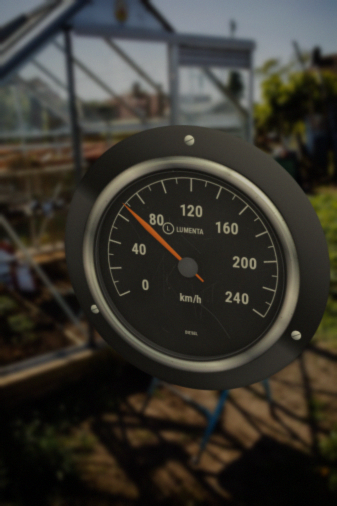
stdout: 70; km/h
